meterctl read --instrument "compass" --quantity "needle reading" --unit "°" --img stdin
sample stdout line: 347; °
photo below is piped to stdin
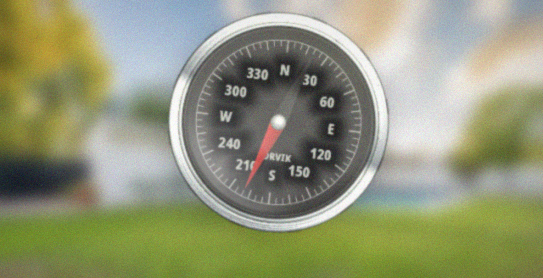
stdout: 200; °
